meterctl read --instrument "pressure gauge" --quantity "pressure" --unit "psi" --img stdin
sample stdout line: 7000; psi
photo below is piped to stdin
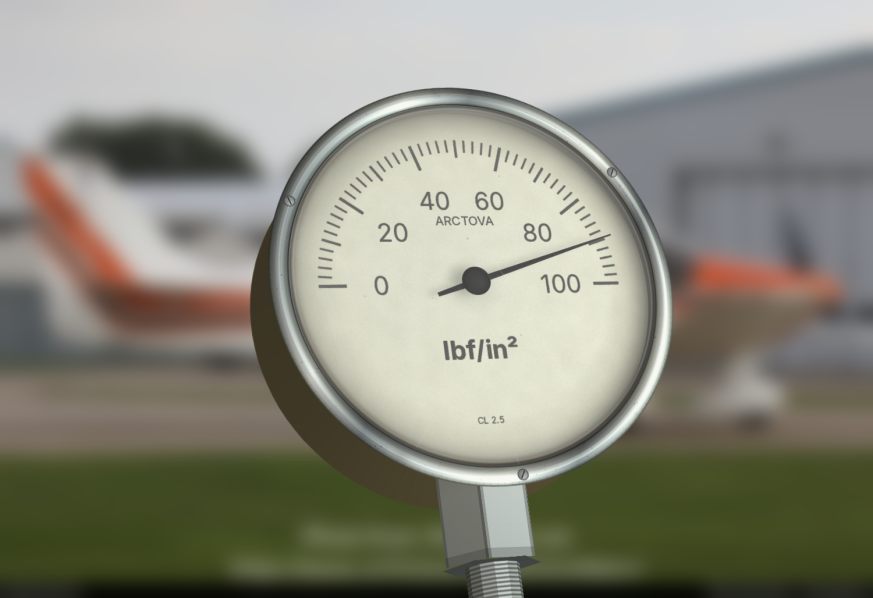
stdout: 90; psi
